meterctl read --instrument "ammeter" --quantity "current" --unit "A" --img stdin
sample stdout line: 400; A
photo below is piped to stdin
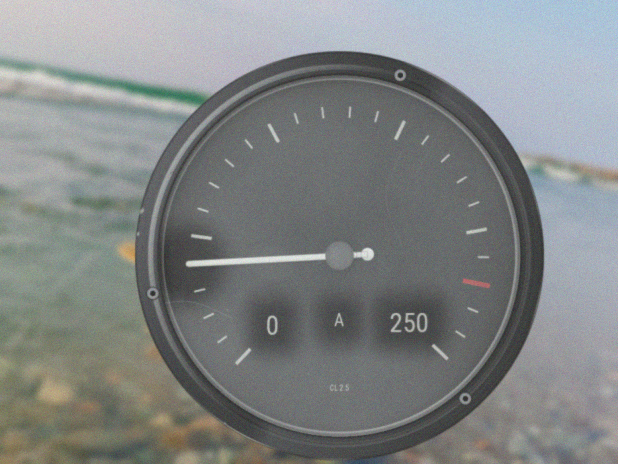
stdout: 40; A
